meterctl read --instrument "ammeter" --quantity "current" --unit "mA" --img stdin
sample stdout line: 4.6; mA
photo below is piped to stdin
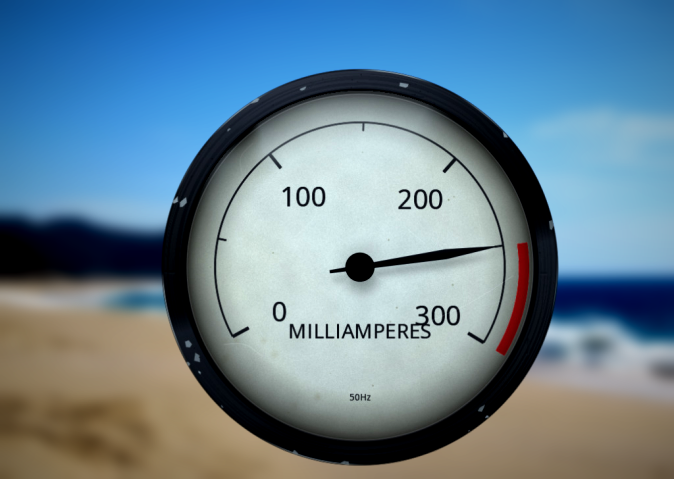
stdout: 250; mA
